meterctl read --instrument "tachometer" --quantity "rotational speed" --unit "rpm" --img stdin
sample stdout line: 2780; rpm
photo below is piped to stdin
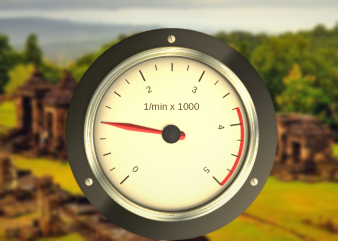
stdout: 1000; rpm
